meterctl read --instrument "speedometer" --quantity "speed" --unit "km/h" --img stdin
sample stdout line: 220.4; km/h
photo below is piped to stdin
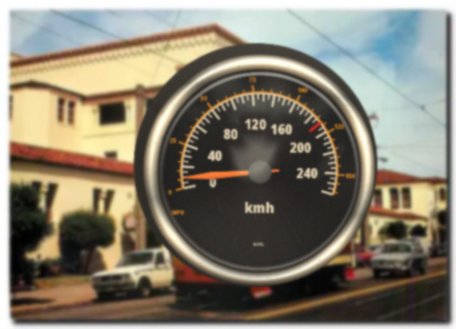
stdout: 10; km/h
